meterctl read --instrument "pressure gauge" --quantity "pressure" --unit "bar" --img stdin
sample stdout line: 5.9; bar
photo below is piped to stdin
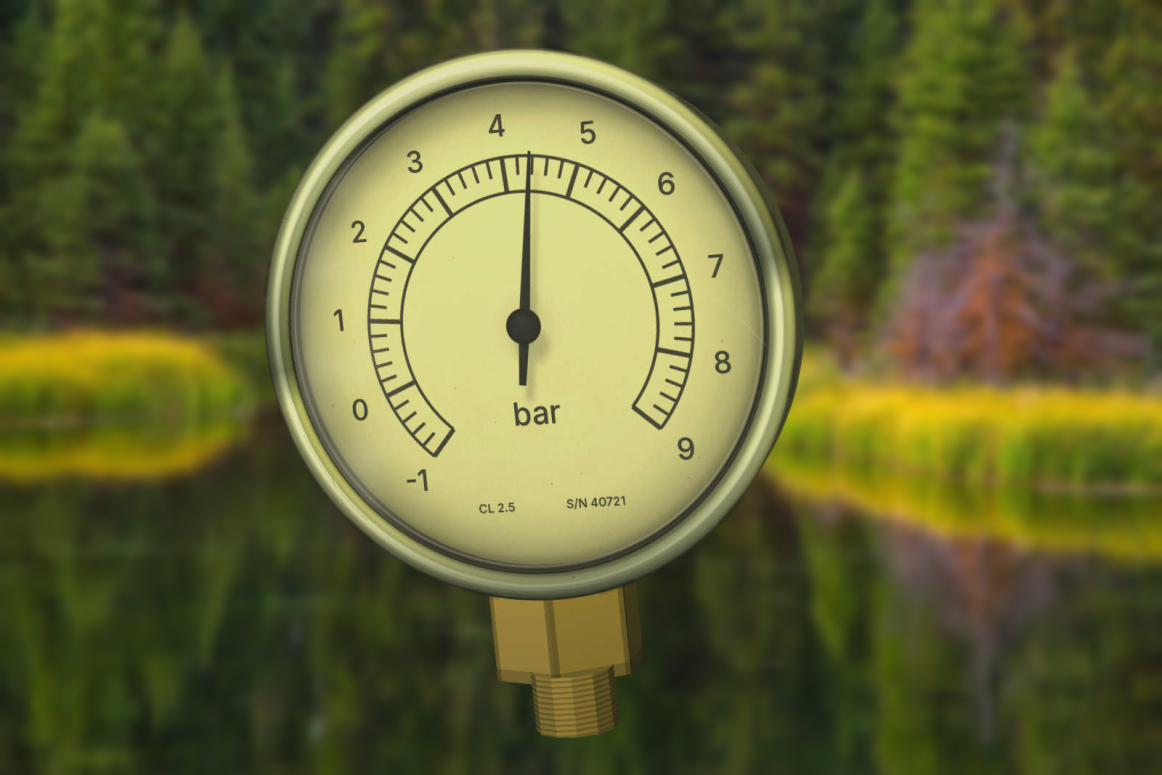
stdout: 4.4; bar
